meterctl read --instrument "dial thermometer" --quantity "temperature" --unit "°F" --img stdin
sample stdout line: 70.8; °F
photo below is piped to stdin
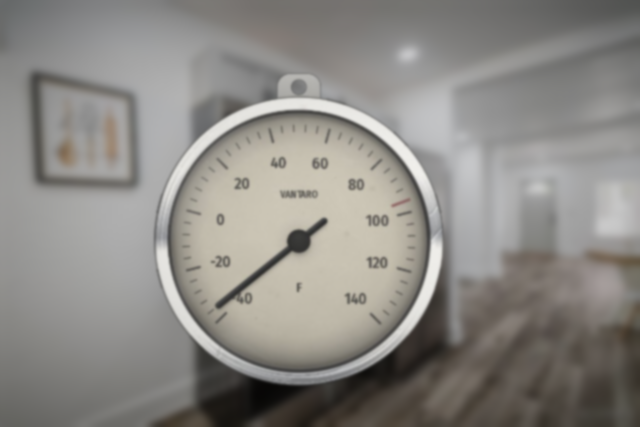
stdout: -36; °F
